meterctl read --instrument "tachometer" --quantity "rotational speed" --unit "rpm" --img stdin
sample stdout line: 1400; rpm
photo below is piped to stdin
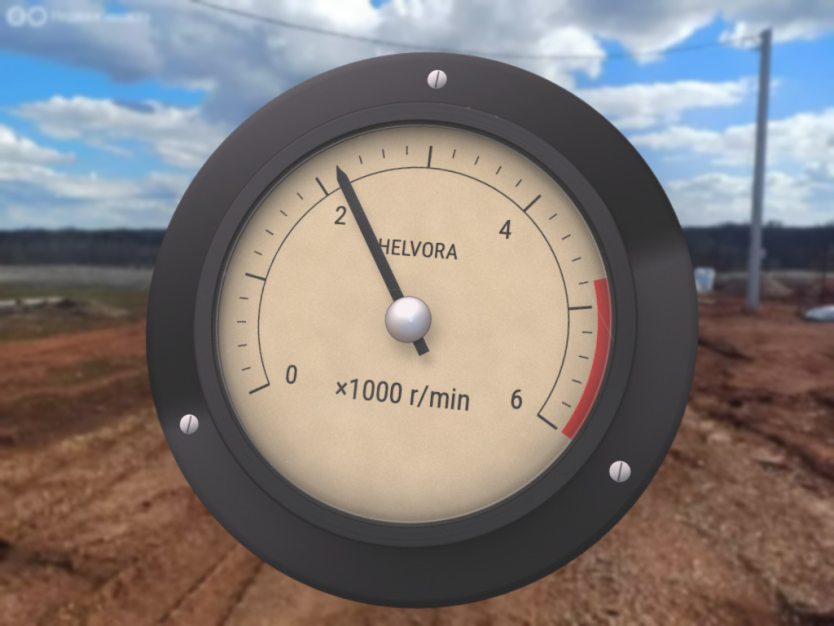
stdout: 2200; rpm
